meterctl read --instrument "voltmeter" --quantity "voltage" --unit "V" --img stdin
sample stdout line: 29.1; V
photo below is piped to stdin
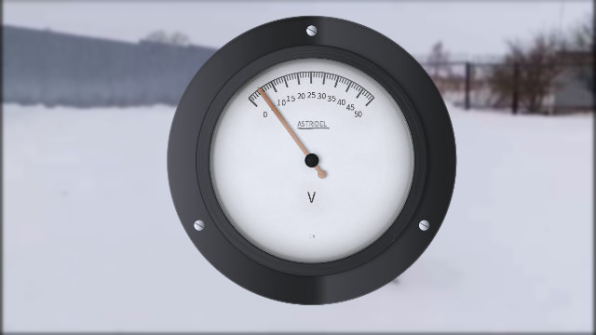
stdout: 5; V
